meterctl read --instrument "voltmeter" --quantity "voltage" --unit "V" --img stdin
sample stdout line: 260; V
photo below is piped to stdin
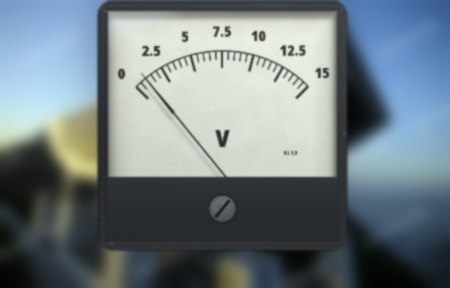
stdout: 1; V
